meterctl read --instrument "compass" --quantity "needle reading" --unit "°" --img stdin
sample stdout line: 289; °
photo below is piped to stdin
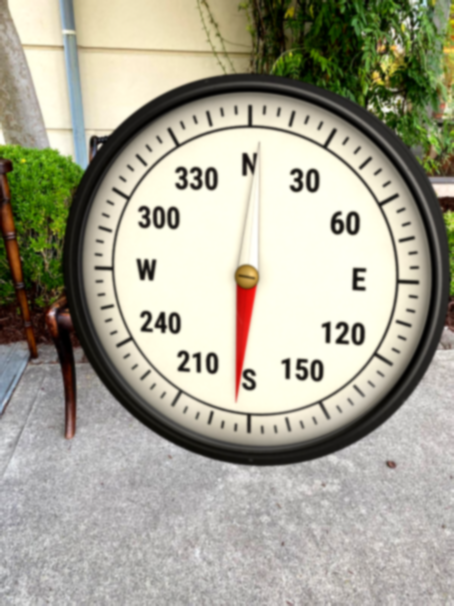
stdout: 185; °
